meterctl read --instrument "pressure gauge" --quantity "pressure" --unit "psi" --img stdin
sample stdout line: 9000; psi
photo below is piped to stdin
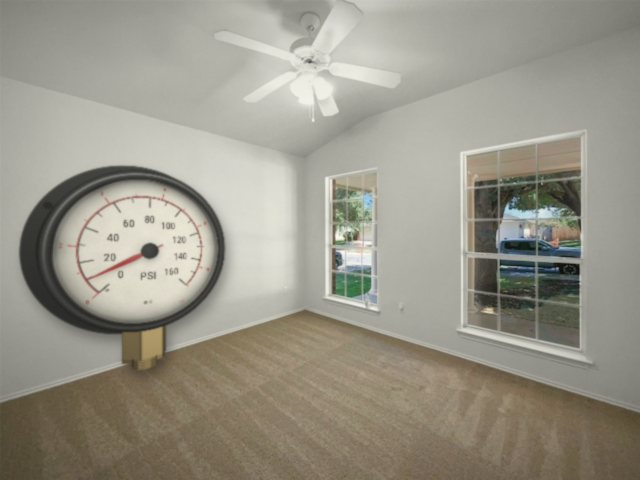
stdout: 10; psi
